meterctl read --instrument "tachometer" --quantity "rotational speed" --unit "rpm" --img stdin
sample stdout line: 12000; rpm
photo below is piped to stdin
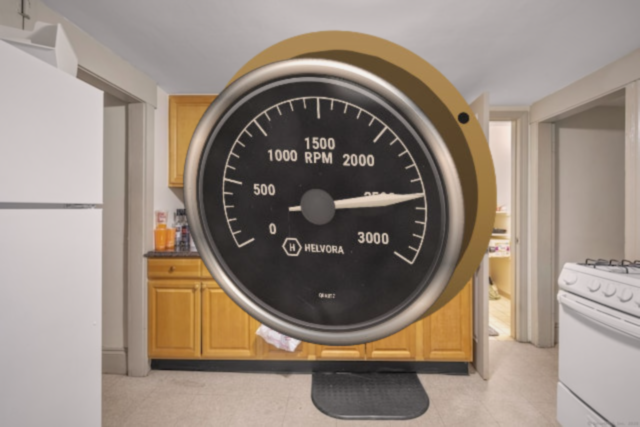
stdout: 2500; rpm
